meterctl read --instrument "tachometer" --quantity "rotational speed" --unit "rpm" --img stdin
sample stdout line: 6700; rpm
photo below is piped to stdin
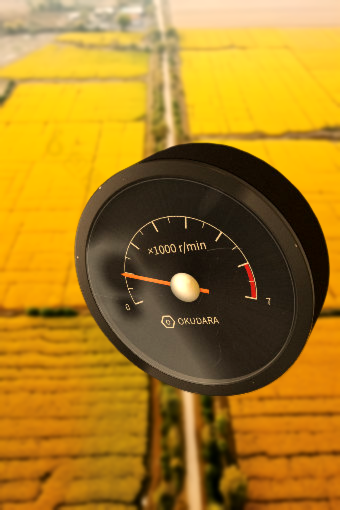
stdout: 1000; rpm
